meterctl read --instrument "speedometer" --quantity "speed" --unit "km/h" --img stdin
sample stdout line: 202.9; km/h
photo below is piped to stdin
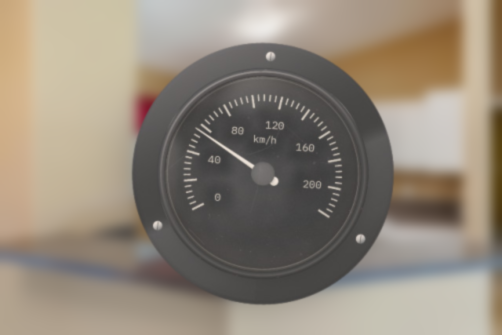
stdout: 56; km/h
